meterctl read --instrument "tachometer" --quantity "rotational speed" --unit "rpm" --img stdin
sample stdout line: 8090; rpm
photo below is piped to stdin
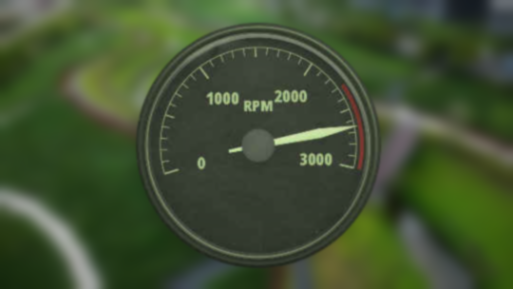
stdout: 2650; rpm
